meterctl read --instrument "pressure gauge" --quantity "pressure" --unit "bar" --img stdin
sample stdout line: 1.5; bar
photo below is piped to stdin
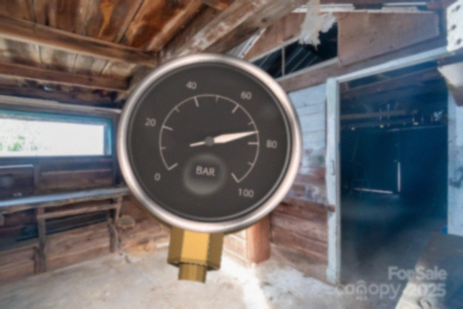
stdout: 75; bar
